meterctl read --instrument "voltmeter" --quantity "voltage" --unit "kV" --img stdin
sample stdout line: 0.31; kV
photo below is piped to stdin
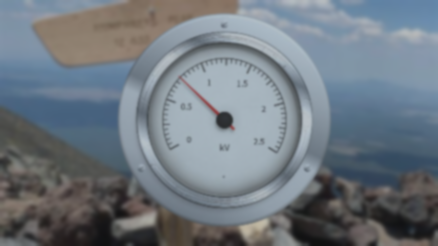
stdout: 0.75; kV
